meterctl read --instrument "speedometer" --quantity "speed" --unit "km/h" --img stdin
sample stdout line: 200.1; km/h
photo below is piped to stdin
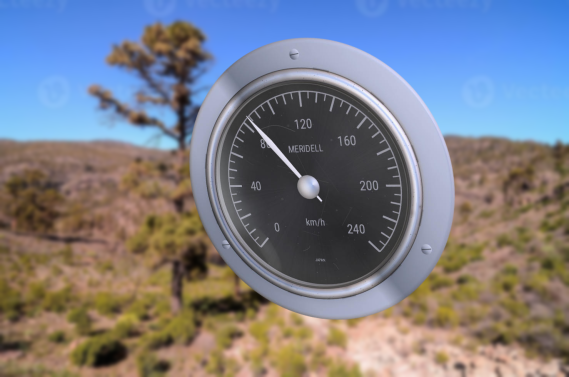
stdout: 85; km/h
